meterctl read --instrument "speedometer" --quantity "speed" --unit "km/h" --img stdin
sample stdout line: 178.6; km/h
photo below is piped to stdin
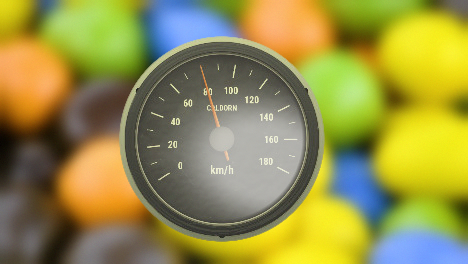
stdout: 80; km/h
